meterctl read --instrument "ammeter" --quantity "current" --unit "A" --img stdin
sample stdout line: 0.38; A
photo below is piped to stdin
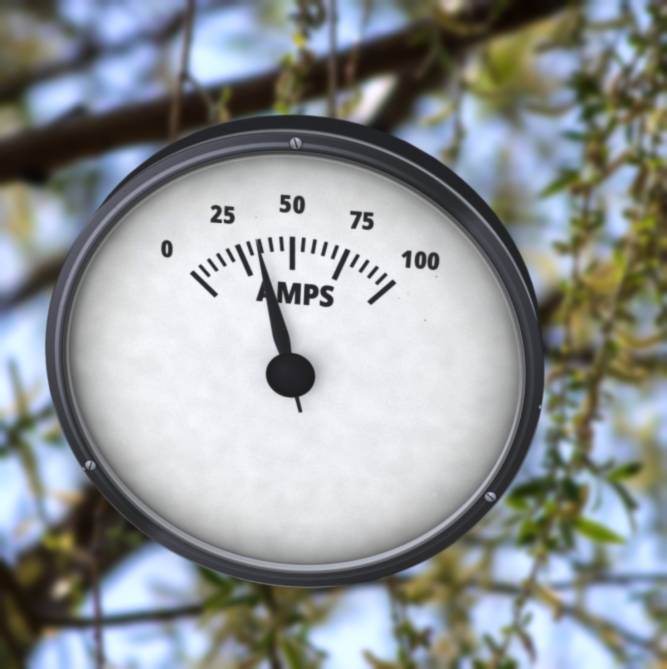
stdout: 35; A
